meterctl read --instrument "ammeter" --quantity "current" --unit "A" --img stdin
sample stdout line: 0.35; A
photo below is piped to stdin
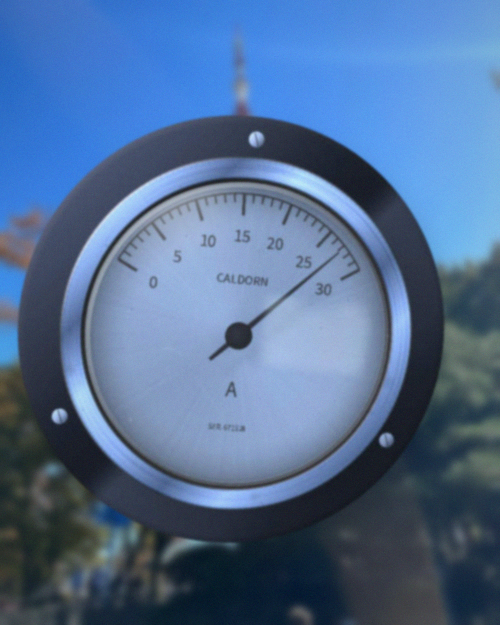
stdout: 27; A
